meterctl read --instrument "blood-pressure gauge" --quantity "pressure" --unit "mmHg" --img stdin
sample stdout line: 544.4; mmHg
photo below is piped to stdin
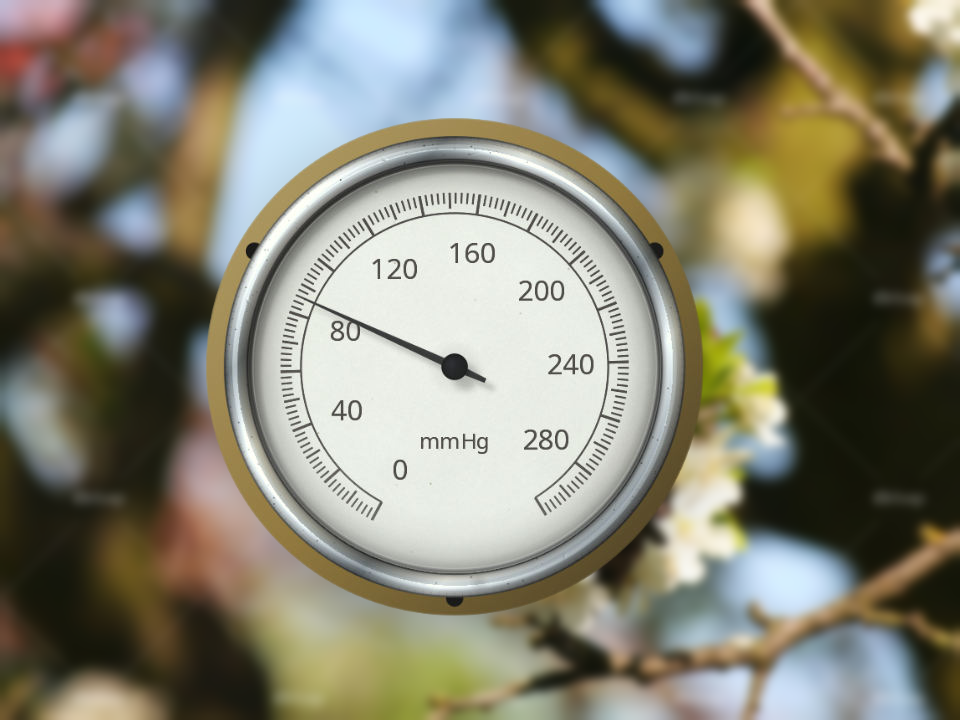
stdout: 86; mmHg
